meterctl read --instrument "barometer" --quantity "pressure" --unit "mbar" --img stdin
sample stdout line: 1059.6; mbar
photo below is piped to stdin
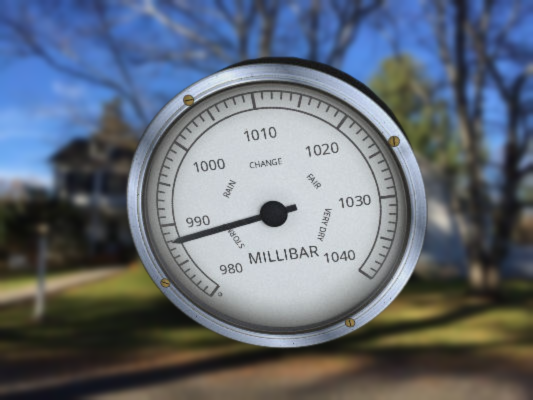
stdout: 988; mbar
